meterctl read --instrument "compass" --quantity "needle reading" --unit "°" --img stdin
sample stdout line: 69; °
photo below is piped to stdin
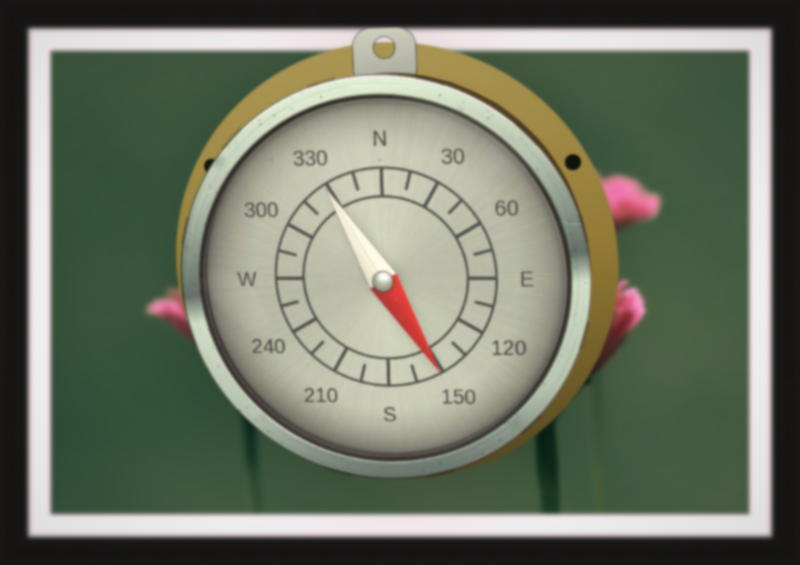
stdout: 150; °
